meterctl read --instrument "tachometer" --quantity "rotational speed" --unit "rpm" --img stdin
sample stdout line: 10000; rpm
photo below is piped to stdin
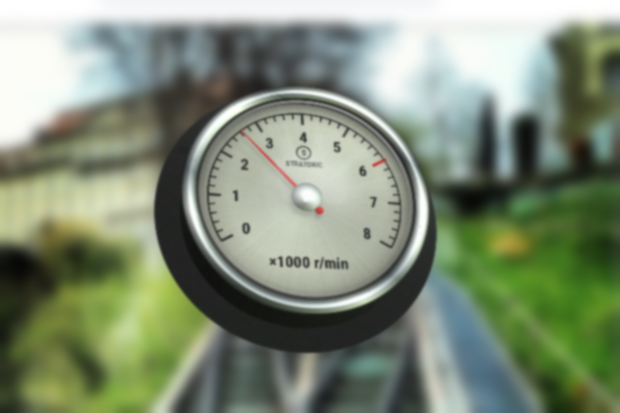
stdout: 2600; rpm
